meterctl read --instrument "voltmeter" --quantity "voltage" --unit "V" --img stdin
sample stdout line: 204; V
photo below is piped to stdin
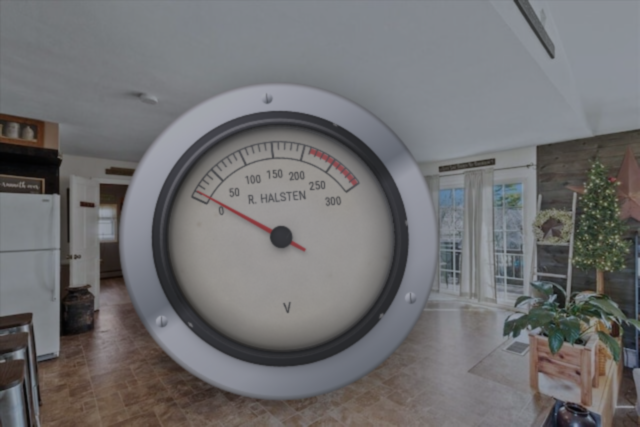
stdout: 10; V
